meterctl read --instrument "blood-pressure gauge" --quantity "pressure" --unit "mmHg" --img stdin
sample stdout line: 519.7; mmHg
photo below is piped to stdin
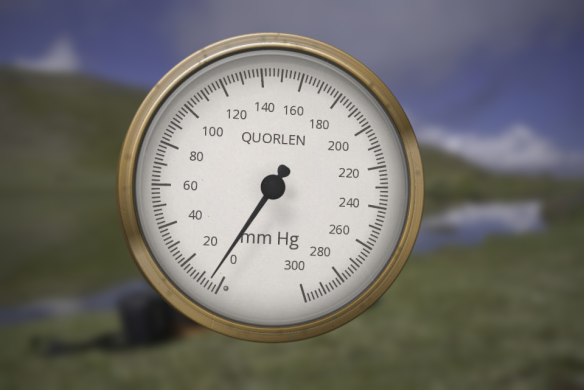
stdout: 6; mmHg
